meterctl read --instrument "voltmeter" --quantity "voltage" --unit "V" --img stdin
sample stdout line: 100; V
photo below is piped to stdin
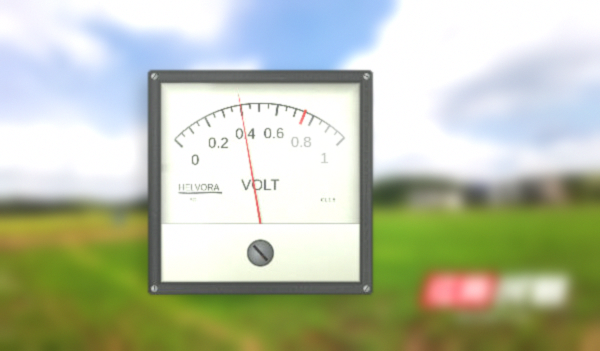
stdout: 0.4; V
